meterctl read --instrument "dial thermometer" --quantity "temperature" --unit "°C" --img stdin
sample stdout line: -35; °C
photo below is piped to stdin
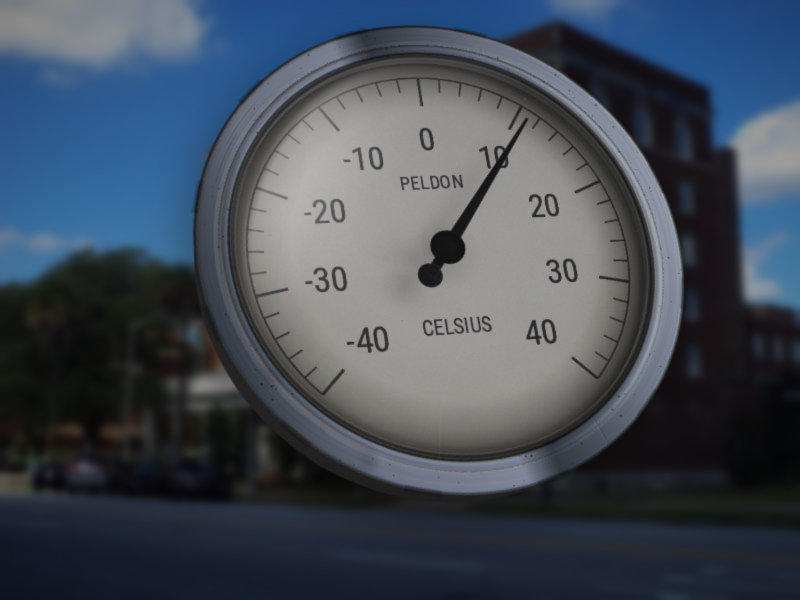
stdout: 11; °C
